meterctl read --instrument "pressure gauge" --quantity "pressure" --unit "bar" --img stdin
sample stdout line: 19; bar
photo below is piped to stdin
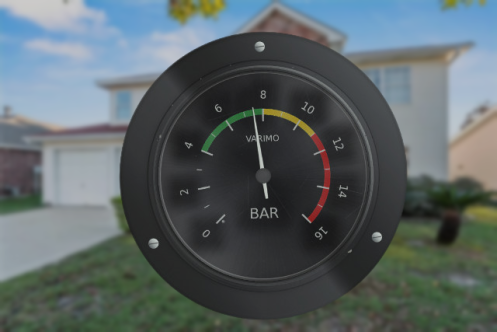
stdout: 7.5; bar
